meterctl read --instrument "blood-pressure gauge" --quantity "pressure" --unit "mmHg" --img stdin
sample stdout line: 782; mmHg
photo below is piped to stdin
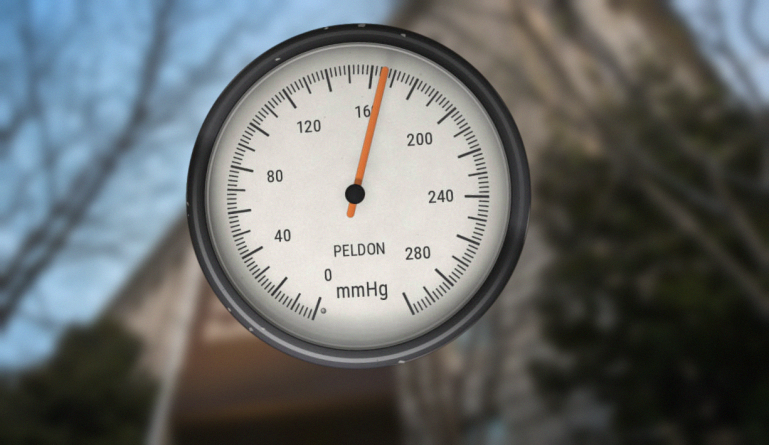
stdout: 166; mmHg
